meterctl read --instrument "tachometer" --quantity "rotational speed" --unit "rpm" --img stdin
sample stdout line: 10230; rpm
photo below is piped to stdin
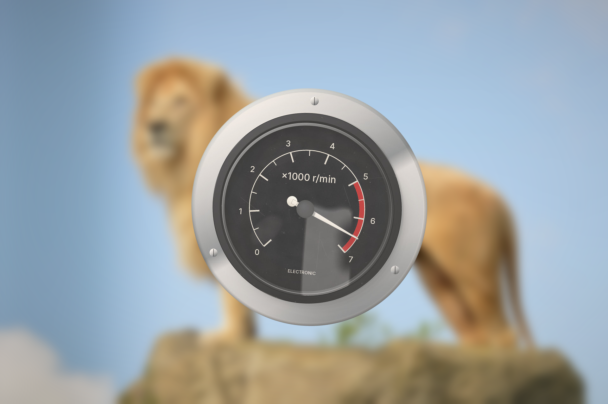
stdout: 6500; rpm
